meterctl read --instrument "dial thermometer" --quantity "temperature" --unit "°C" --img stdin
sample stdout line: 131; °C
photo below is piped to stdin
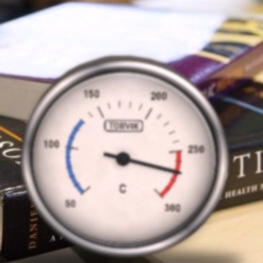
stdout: 270; °C
